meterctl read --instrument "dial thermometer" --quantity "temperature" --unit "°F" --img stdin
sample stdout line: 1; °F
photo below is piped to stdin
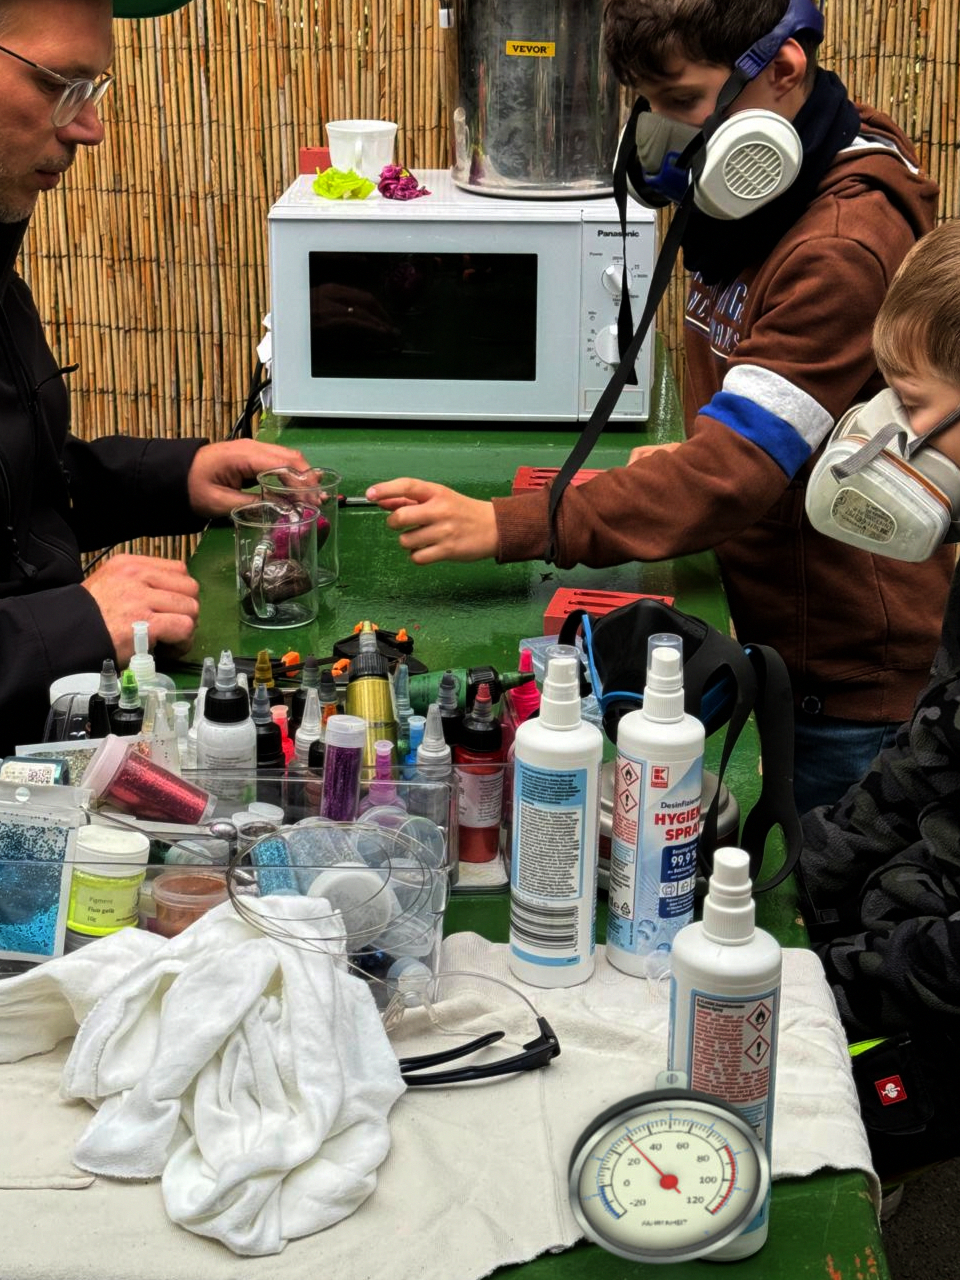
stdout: 30; °F
